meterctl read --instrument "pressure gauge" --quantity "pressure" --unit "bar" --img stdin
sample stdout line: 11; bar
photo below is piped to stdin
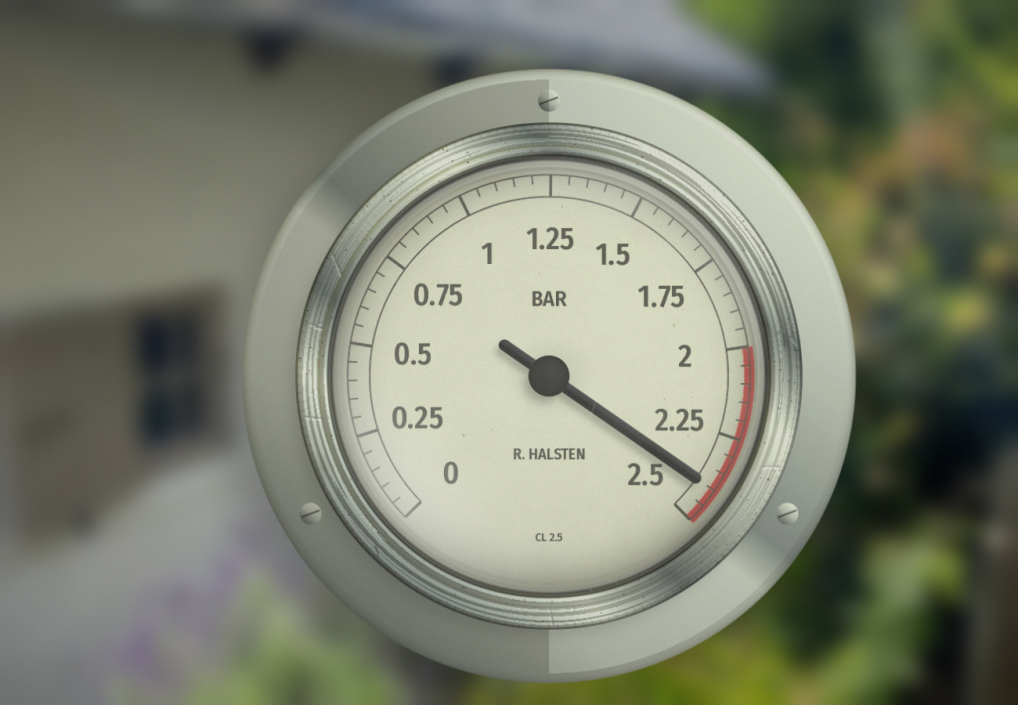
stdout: 2.4; bar
